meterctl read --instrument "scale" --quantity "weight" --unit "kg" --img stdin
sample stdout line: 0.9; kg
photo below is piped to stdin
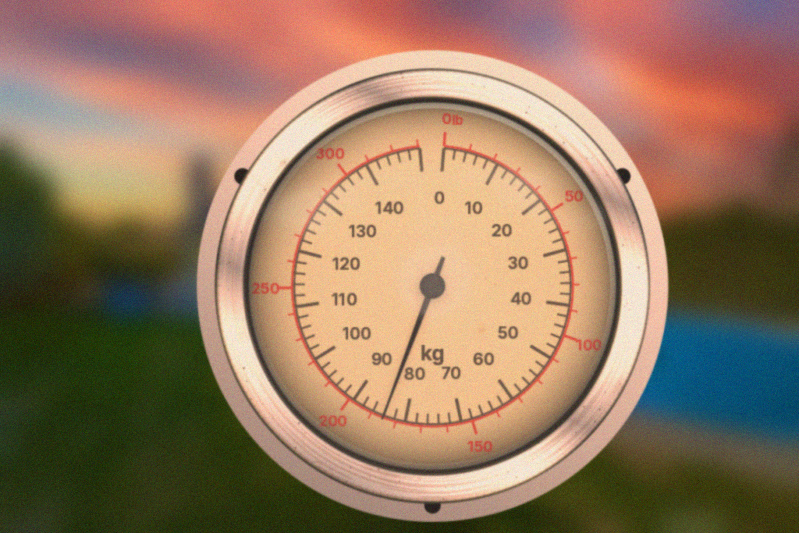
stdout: 84; kg
